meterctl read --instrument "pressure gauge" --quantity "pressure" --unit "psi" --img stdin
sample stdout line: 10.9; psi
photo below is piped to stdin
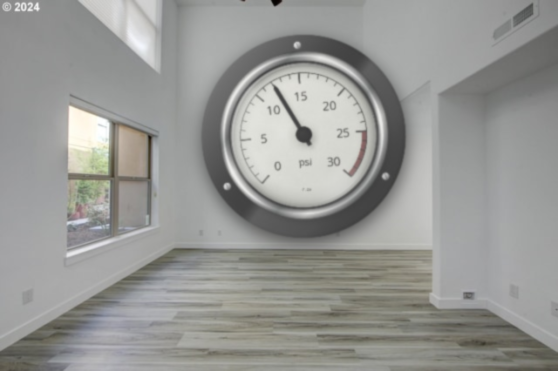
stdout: 12; psi
